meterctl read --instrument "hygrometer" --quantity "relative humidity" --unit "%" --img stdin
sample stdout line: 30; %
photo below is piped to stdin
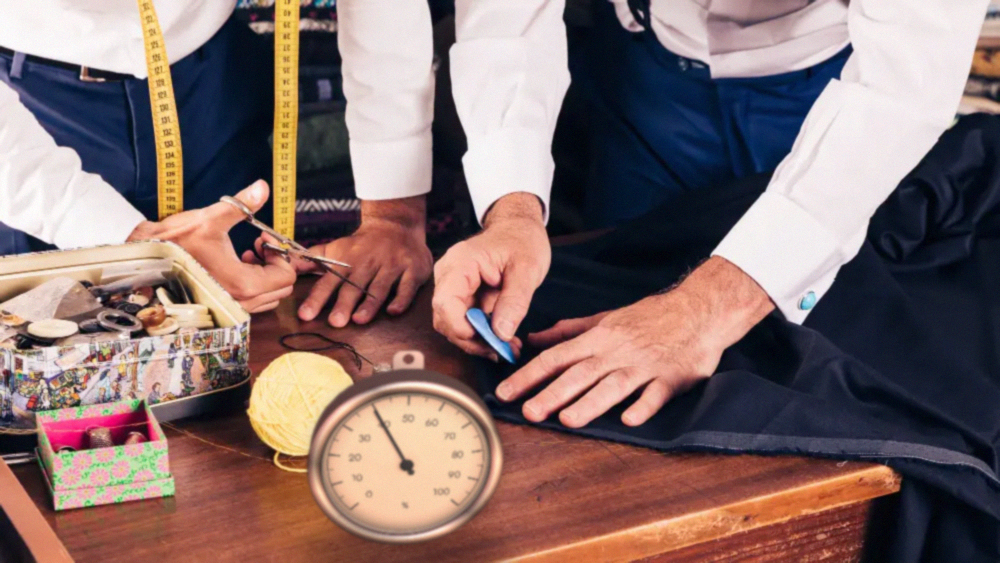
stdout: 40; %
